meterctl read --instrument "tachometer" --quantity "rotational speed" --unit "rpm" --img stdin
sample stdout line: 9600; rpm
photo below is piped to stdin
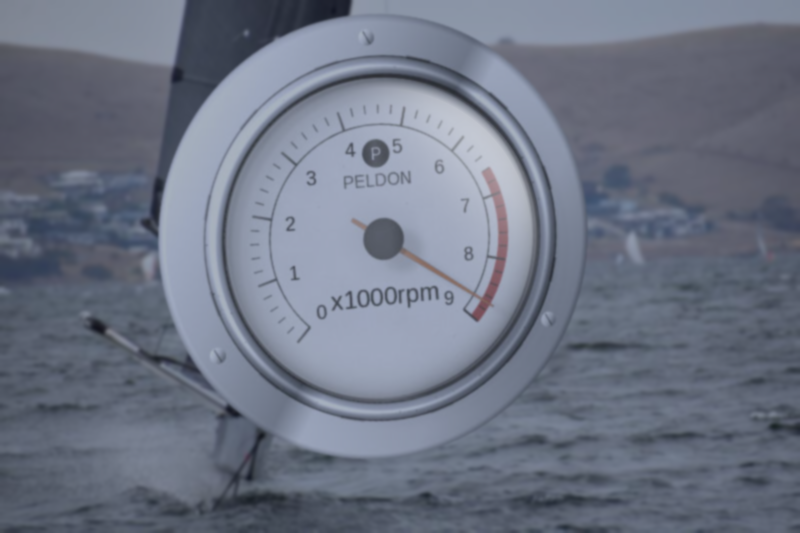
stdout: 8700; rpm
